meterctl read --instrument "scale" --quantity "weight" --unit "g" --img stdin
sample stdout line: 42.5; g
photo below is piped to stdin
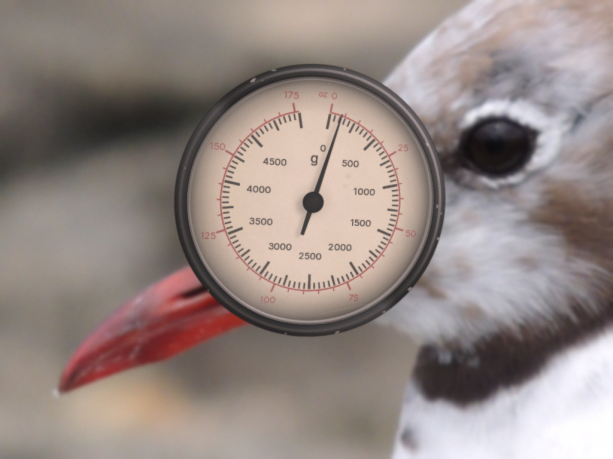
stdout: 100; g
